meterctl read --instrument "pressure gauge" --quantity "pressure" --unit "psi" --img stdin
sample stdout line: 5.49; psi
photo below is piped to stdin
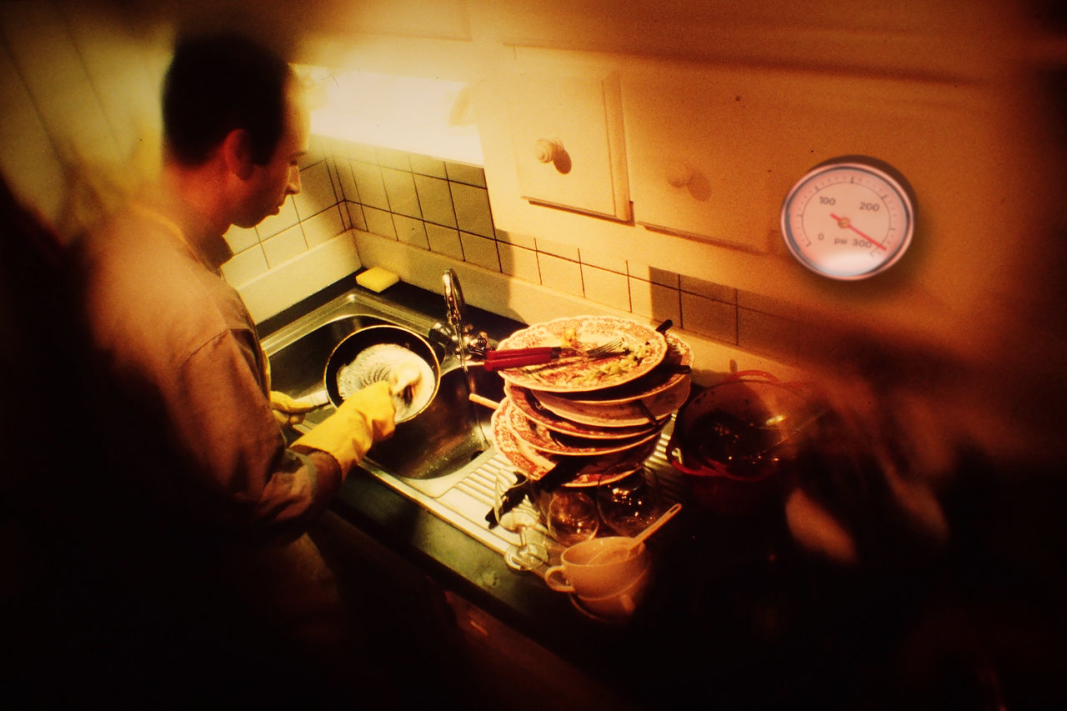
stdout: 280; psi
